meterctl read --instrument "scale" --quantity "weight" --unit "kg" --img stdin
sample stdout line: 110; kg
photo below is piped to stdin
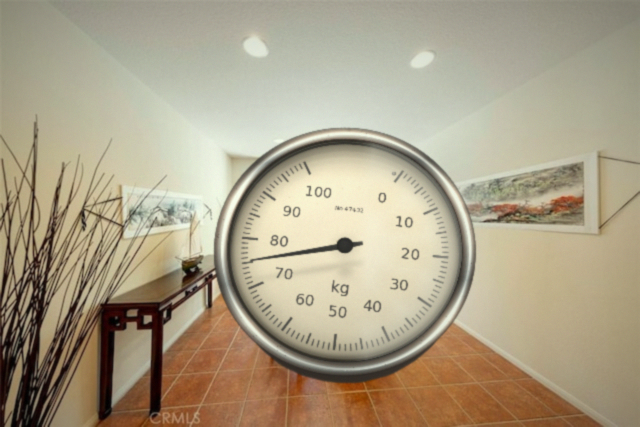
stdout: 75; kg
